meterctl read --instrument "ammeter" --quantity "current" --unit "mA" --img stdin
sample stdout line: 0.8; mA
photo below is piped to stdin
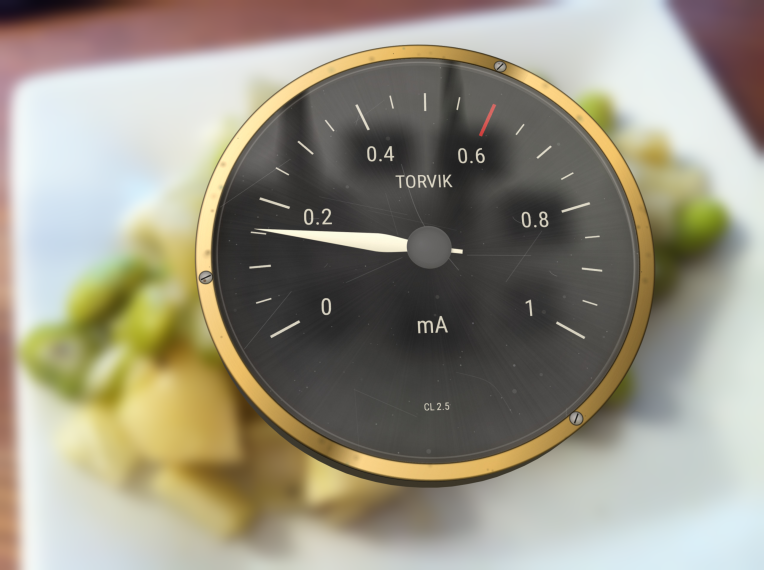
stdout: 0.15; mA
